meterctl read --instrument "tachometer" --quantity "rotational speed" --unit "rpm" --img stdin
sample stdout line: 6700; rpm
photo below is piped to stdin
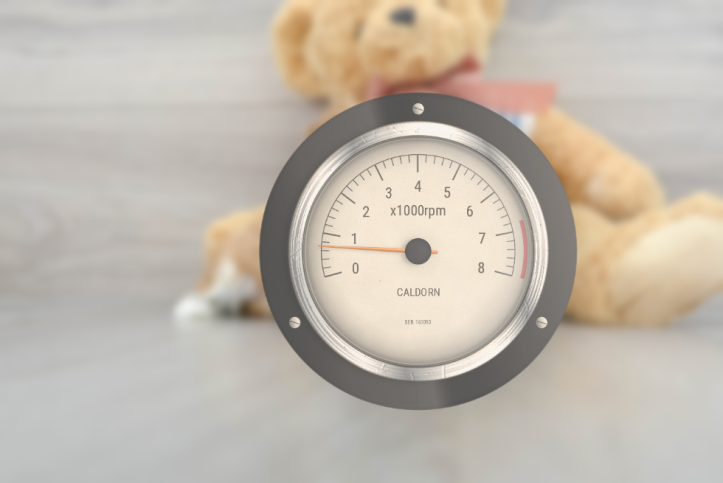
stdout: 700; rpm
